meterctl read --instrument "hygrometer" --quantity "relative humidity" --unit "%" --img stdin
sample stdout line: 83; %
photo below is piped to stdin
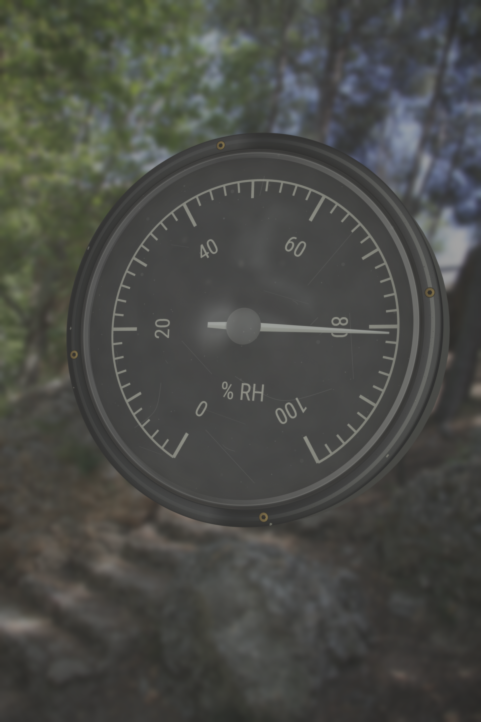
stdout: 81; %
